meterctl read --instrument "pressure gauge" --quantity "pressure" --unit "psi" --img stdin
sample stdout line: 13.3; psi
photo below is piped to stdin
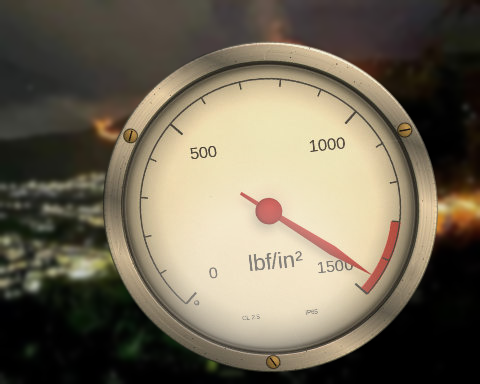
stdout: 1450; psi
